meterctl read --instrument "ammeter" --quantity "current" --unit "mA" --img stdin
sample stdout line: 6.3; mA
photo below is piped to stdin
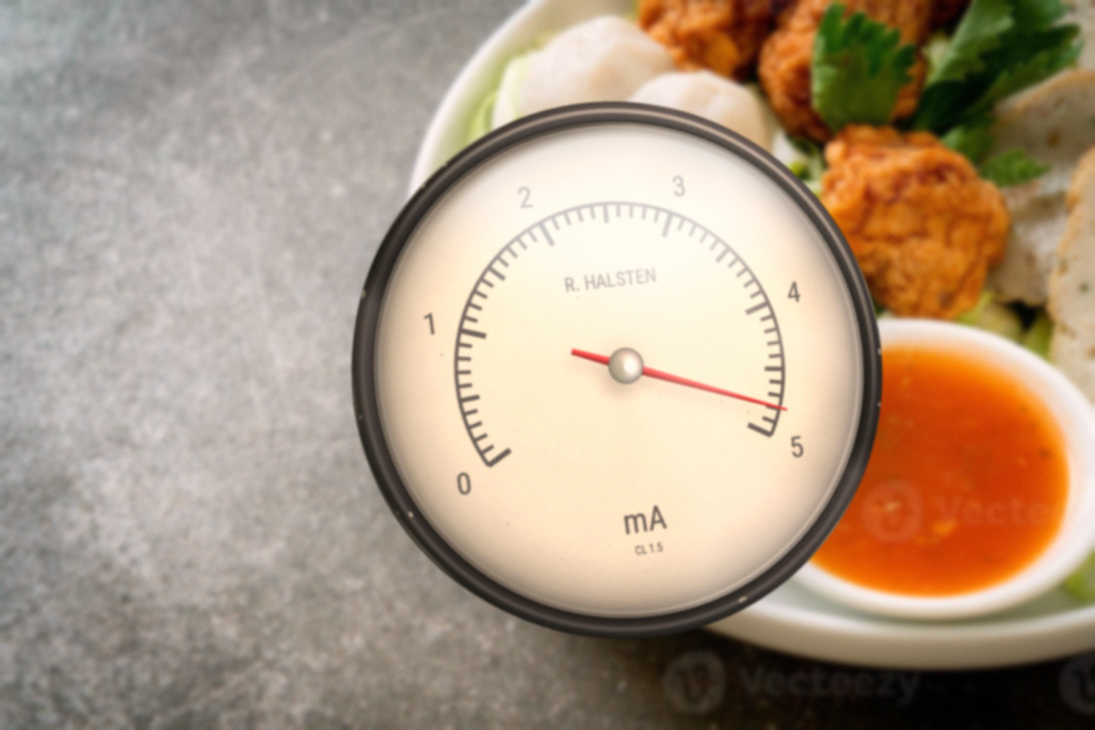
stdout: 4.8; mA
